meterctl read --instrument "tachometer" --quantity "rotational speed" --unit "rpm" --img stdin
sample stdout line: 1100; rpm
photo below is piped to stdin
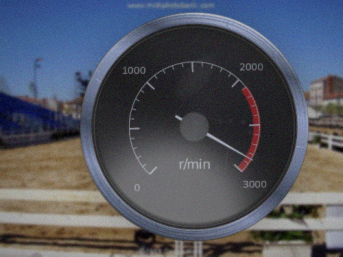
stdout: 2850; rpm
